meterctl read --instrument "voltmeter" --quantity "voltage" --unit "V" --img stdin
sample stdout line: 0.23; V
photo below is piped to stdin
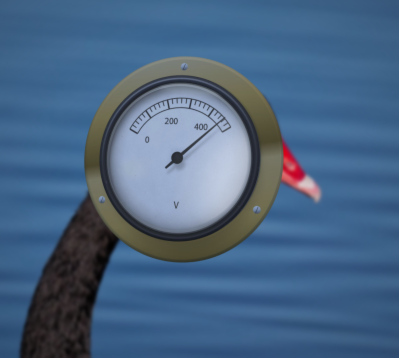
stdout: 460; V
